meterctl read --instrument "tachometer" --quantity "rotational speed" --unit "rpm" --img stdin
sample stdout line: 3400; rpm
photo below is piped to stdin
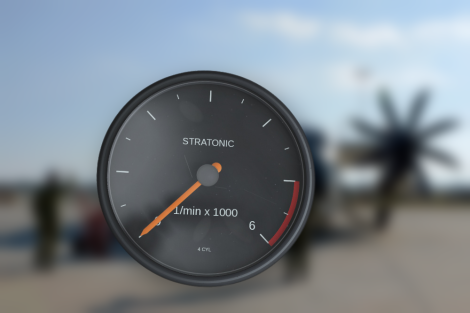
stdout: 0; rpm
